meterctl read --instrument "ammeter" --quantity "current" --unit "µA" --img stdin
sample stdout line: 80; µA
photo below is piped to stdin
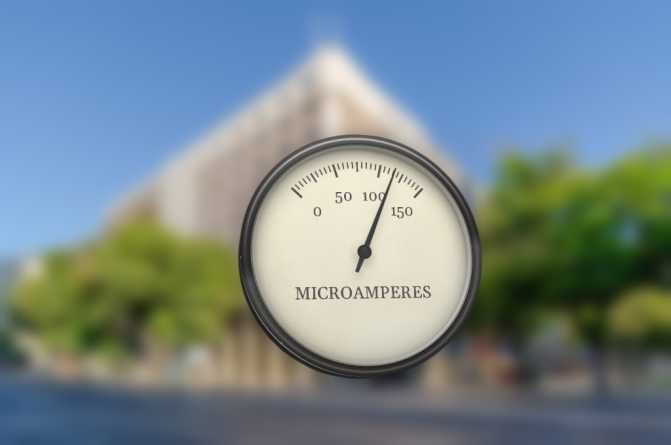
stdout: 115; µA
